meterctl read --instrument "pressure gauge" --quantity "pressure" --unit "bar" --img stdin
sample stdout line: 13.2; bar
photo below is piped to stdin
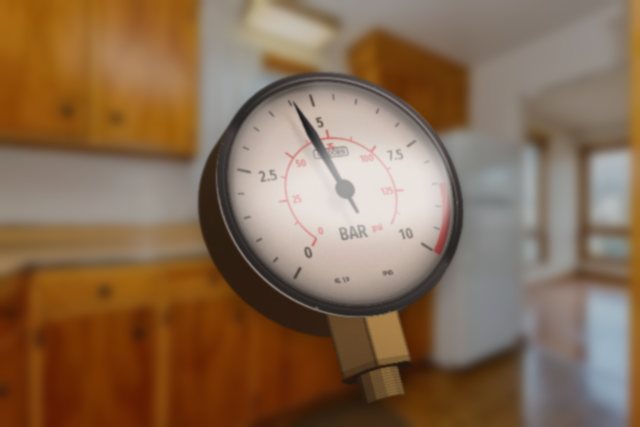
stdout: 4.5; bar
